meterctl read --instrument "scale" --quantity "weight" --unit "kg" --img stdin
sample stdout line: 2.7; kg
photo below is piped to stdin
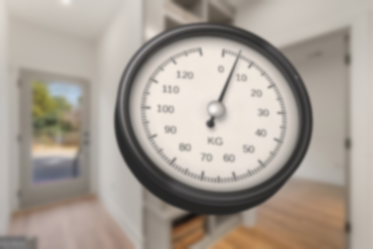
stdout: 5; kg
